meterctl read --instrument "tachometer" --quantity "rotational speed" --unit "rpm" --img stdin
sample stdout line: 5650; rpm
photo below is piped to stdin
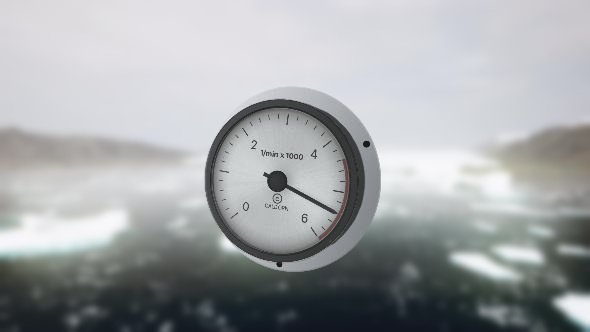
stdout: 5400; rpm
